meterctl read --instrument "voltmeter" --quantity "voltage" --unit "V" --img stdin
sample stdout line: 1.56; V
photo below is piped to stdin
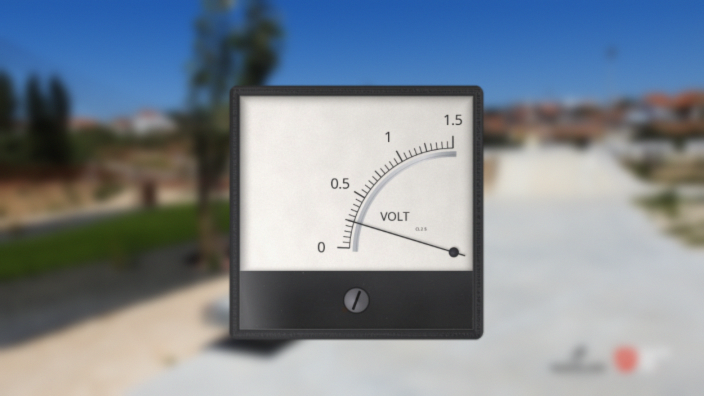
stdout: 0.25; V
